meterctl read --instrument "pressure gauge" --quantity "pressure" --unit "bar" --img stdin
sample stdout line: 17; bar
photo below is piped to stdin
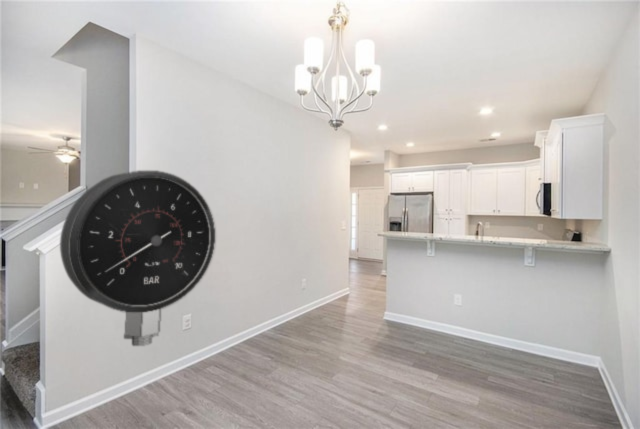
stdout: 0.5; bar
